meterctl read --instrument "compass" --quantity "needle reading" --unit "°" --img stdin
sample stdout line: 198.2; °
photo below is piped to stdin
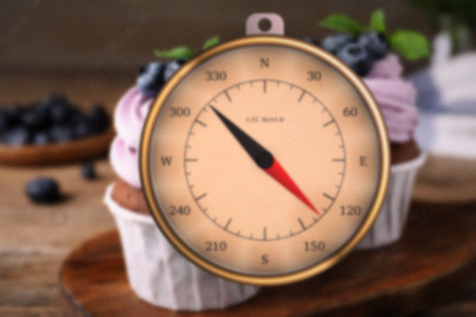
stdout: 135; °
